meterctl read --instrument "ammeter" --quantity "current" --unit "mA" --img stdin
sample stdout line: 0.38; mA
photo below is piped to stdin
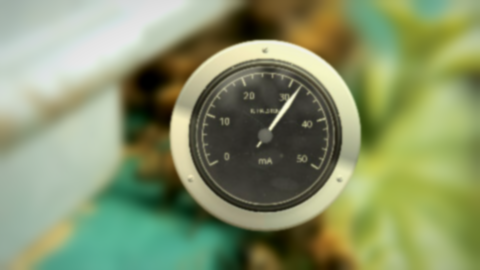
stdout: 32; mA
